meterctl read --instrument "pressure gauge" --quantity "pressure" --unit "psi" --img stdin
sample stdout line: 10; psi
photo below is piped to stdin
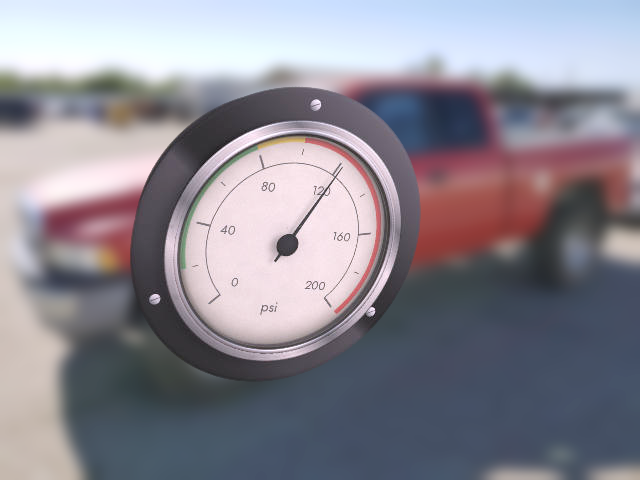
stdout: 120; psi
